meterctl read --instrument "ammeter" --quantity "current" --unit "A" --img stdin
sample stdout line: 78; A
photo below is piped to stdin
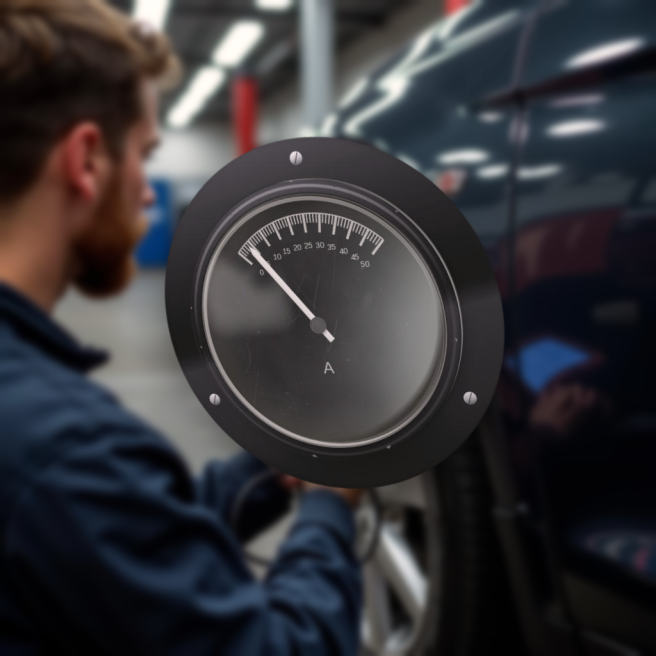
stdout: 5; A
